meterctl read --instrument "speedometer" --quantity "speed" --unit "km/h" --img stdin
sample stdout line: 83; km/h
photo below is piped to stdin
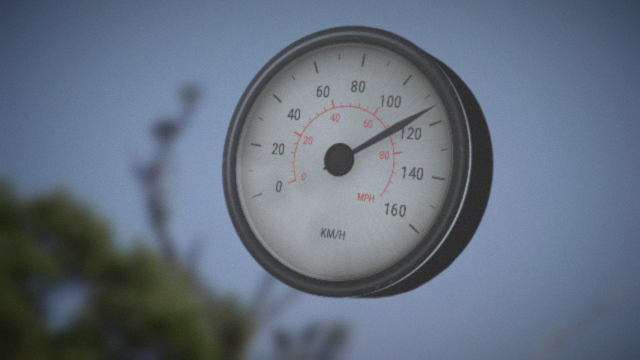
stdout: 115; km/h
